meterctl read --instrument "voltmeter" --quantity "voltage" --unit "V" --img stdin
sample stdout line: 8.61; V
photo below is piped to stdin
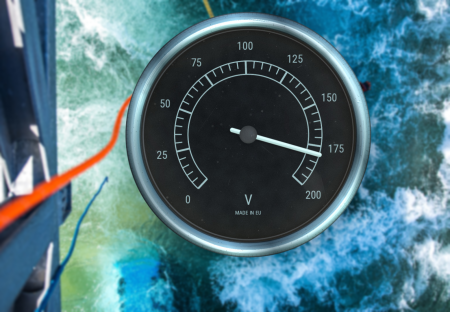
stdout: 180; V
